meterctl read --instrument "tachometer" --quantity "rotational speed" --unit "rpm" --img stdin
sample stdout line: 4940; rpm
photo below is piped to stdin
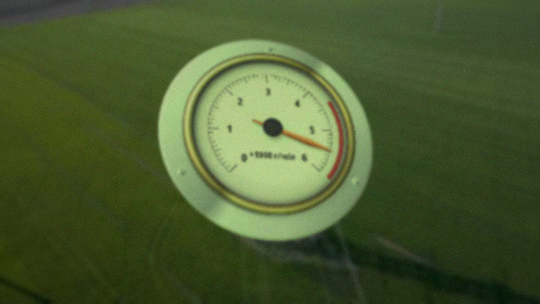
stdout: 5500; rpm
